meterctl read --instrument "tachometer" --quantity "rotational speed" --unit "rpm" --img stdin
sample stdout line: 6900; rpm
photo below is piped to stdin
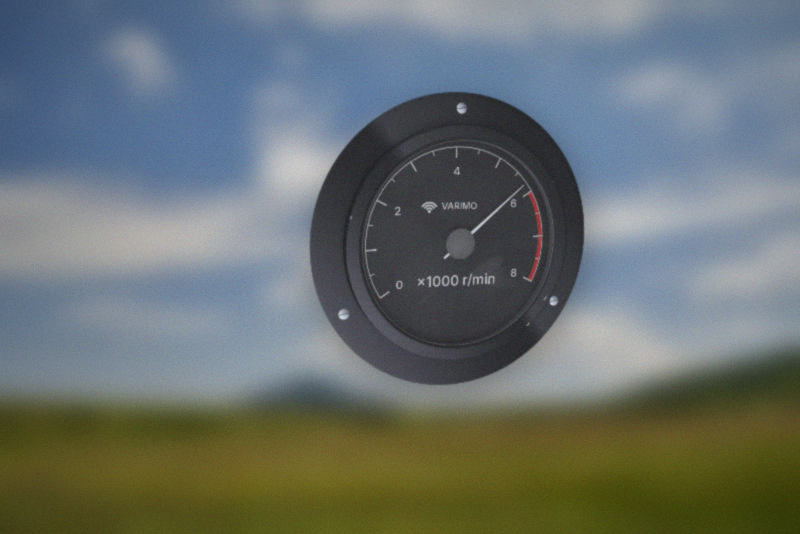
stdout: 5750; rpm
